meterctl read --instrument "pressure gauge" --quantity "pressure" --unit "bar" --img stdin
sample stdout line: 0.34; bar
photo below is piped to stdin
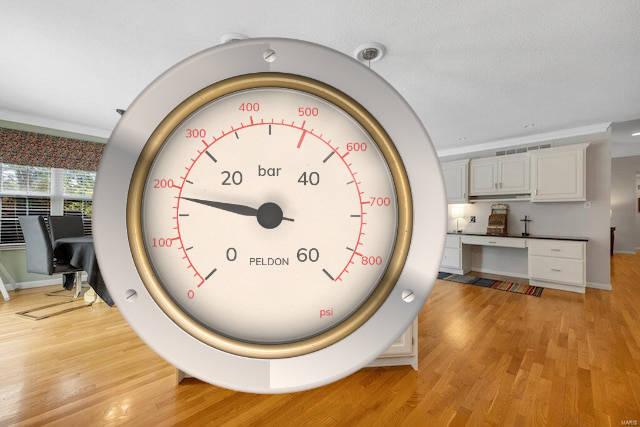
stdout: 12.5; bar
